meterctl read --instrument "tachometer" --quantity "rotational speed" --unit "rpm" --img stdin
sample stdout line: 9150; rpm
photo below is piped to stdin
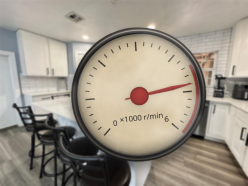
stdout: 4800; rpm
